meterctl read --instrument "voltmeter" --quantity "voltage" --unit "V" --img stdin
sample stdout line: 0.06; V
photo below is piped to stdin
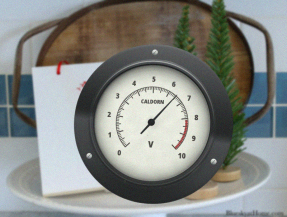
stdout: 6.5; V
